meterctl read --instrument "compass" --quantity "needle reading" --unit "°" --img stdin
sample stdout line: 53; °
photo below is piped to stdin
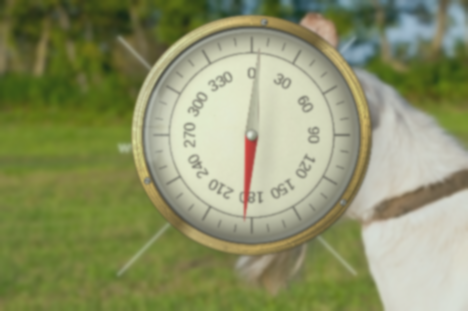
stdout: 185; °
